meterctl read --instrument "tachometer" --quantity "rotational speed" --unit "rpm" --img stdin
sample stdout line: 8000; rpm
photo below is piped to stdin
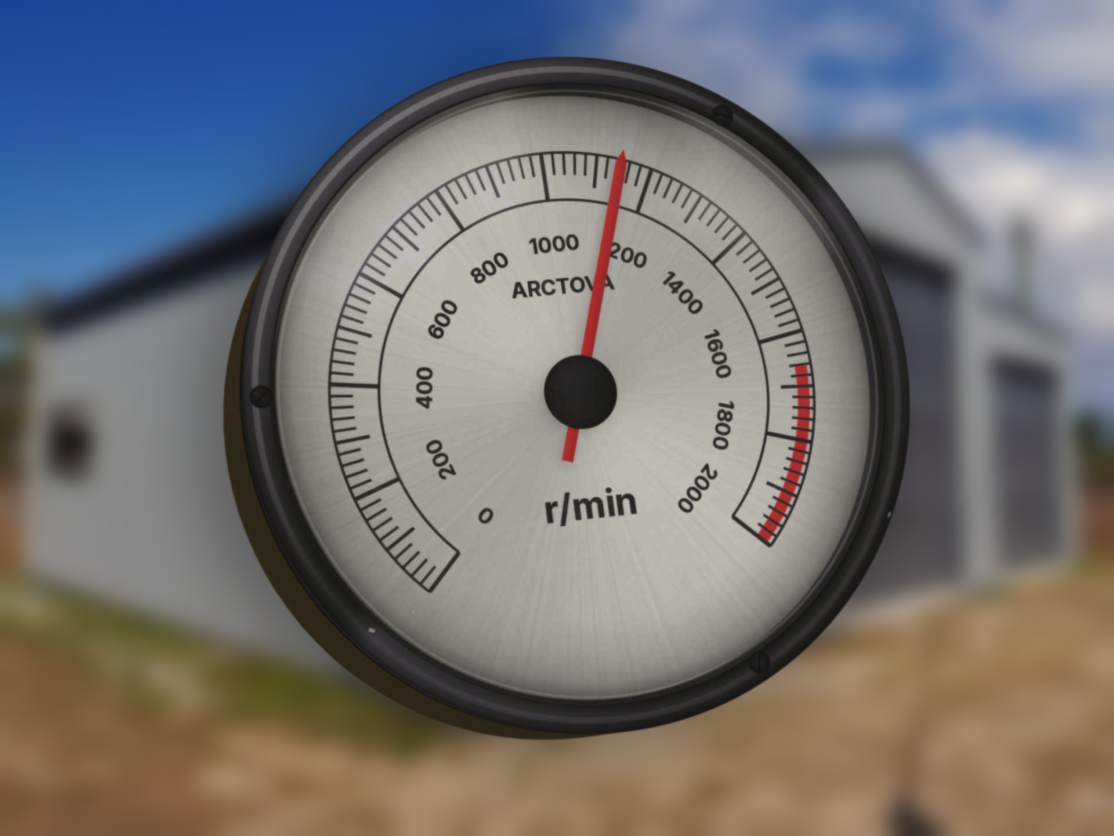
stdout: 1140; rpm
